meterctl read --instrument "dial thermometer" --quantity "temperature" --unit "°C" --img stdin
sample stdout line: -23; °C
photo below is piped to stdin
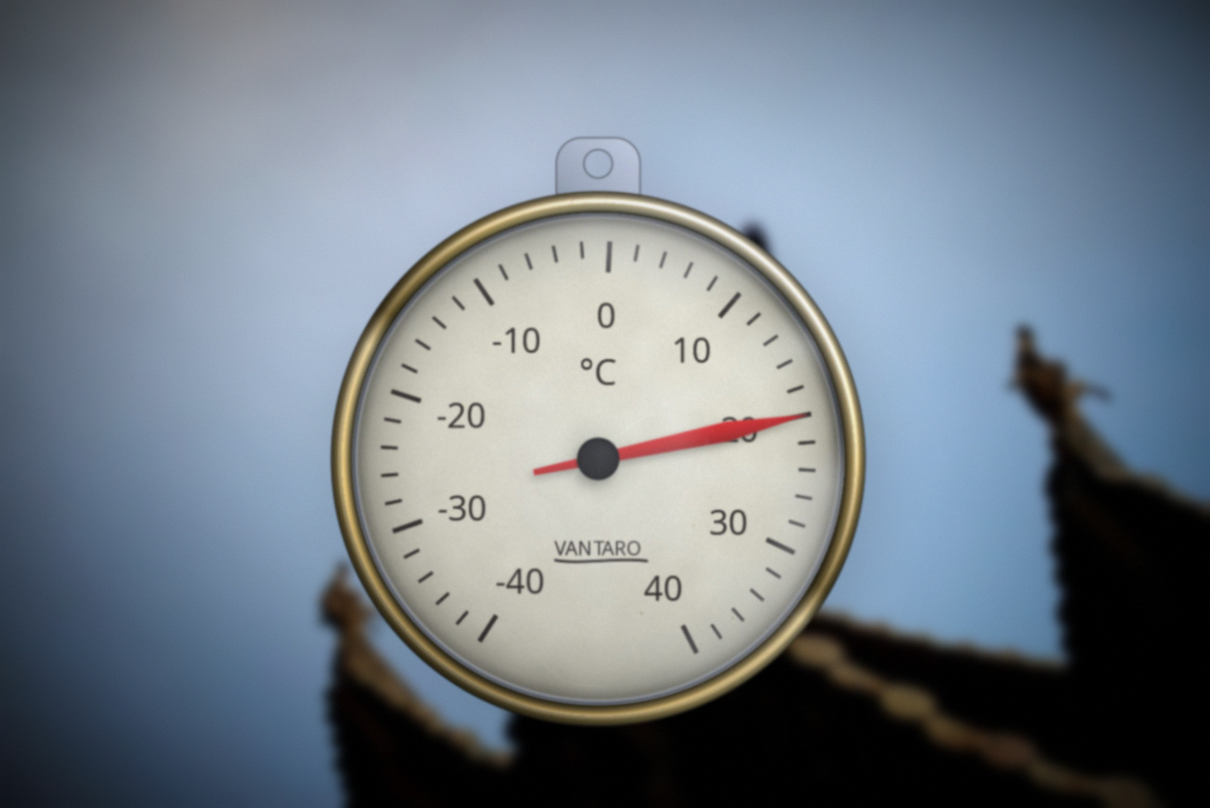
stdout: 20; °C
